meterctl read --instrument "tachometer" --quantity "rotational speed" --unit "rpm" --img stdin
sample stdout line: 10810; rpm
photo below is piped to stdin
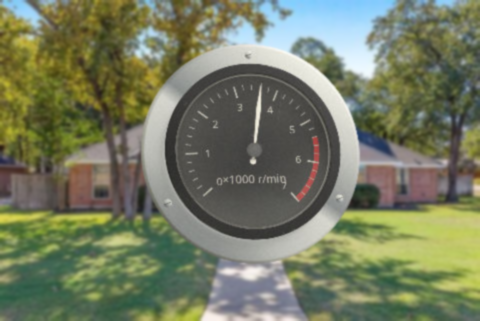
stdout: 3600; rpm
